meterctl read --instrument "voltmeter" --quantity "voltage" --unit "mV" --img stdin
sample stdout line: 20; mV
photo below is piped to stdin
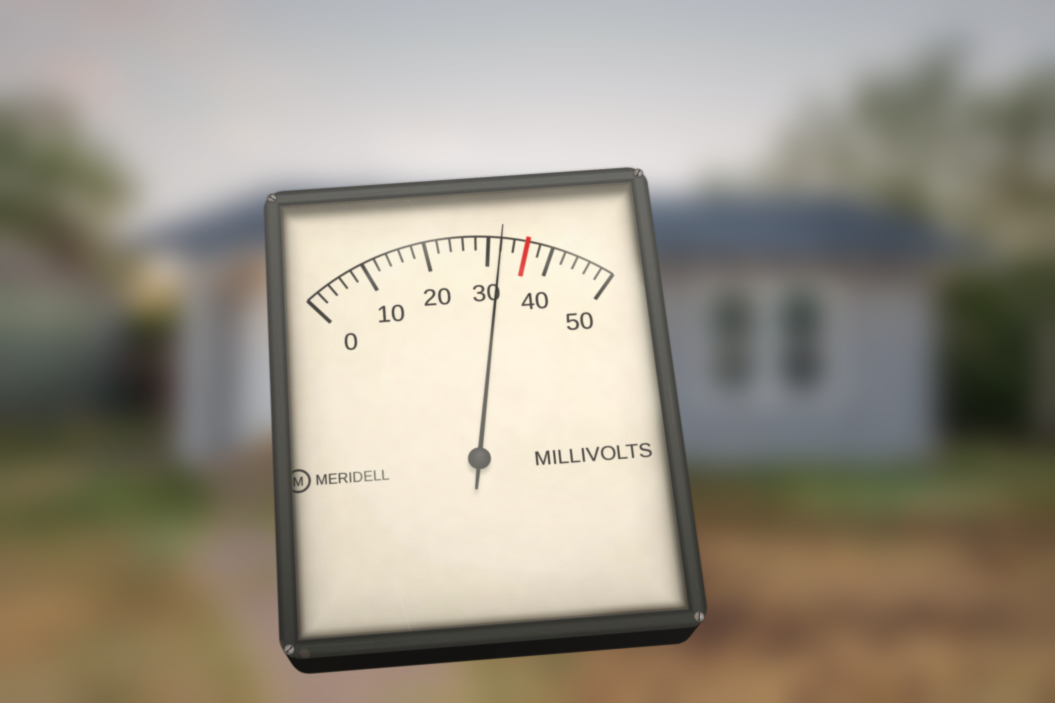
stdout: 32; mV
